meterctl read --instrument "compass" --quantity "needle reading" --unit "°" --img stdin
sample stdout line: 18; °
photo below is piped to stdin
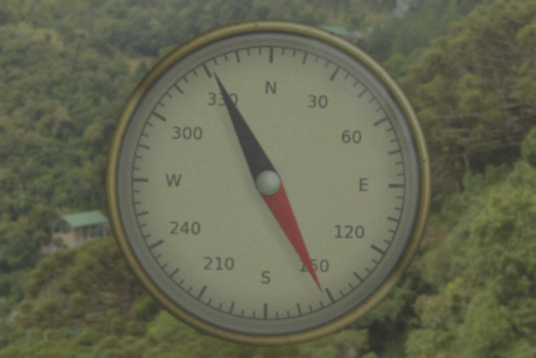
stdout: 152.5; °
